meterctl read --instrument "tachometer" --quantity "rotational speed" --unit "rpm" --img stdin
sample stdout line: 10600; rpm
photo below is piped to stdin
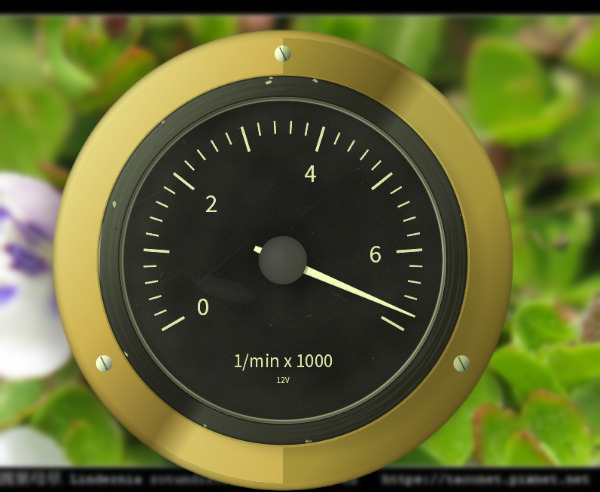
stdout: 6800; rpm
